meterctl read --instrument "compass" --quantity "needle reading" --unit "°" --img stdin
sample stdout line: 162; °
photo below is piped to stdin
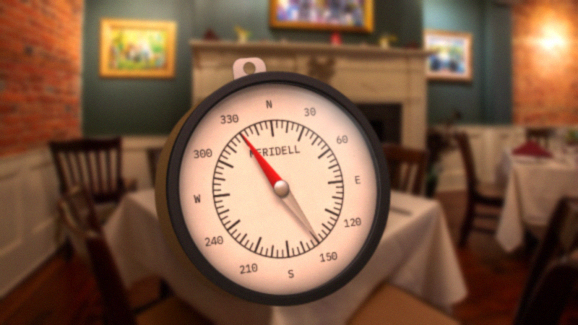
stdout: 330; °
